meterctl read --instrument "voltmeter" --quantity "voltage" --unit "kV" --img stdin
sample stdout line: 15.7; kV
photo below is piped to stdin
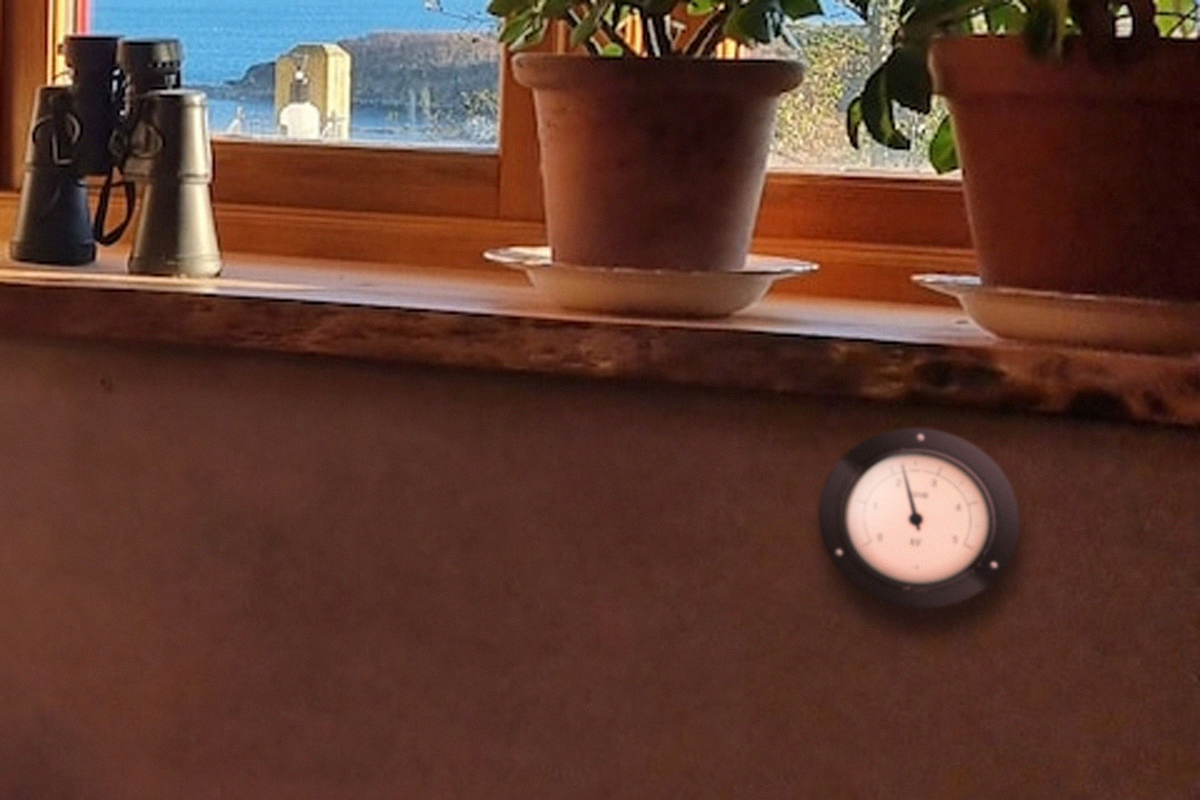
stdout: 2.25; kV
